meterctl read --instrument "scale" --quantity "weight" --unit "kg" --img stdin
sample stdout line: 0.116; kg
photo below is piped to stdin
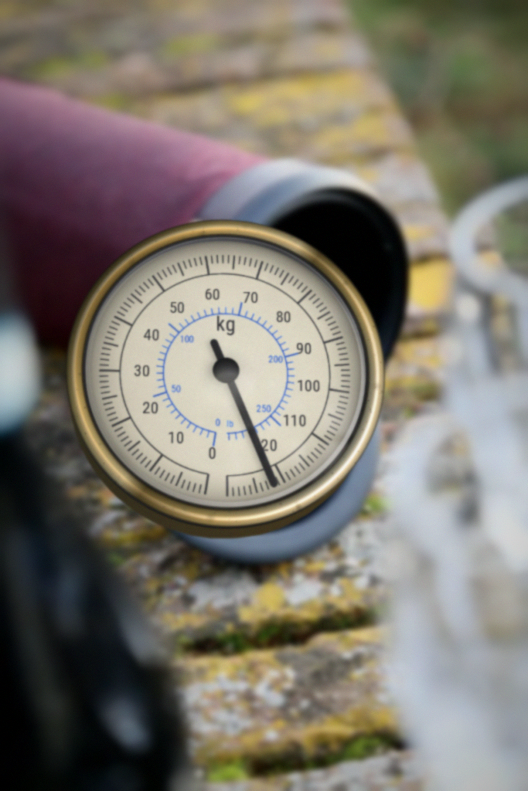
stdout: 122; kg
